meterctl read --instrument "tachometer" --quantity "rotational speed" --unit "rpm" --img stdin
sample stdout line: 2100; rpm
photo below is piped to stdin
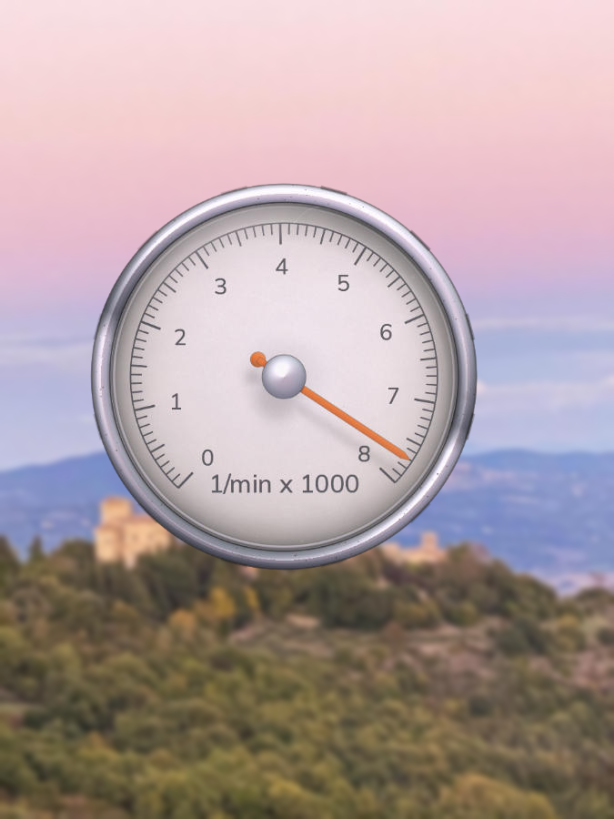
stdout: 7700; rpm
